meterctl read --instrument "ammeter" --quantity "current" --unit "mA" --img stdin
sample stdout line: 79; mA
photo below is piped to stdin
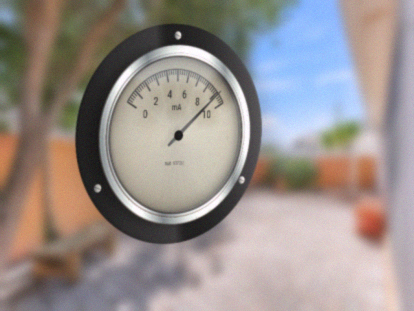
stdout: 9; mA
